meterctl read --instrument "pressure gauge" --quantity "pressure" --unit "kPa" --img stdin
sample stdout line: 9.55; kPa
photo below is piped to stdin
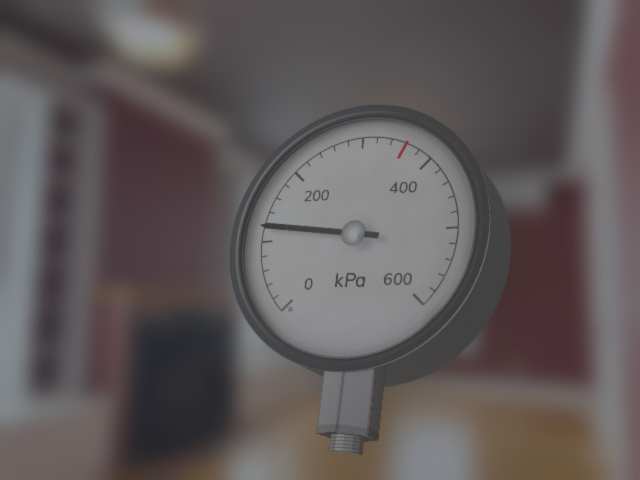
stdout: 120; kPa
